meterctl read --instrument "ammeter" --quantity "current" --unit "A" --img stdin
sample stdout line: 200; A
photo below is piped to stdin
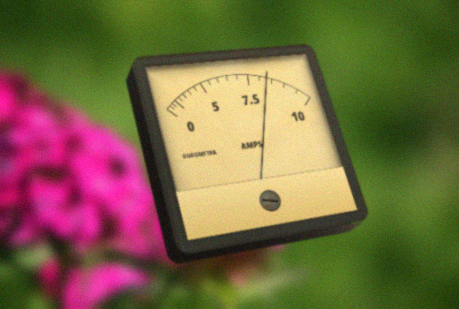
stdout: 8.25; A
